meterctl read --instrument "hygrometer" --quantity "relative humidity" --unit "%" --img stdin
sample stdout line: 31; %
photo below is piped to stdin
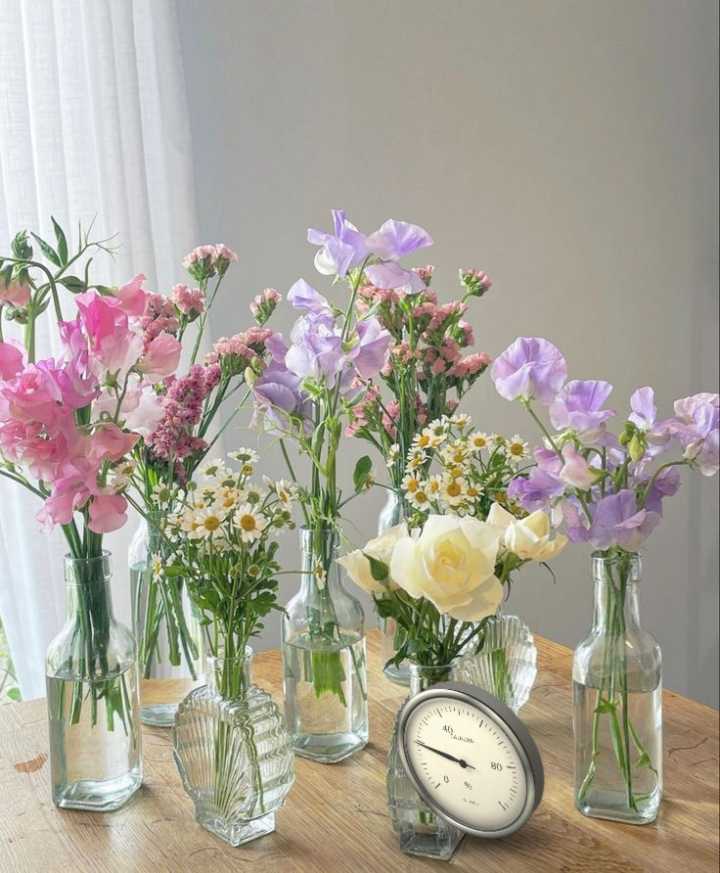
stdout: 20; %
